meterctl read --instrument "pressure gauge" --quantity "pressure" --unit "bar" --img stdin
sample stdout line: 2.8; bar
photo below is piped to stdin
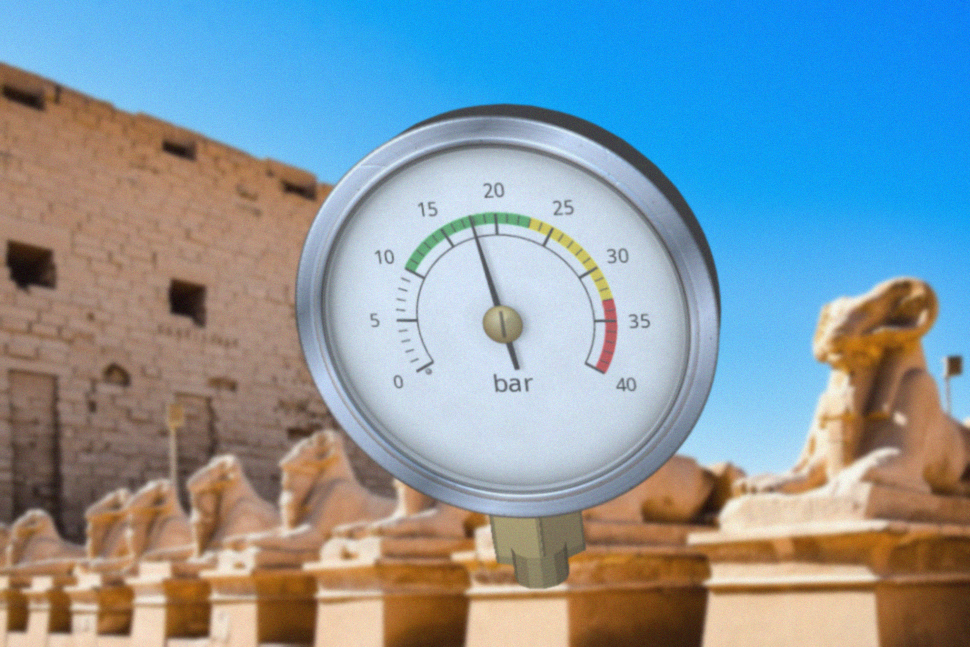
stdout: 18; bar
